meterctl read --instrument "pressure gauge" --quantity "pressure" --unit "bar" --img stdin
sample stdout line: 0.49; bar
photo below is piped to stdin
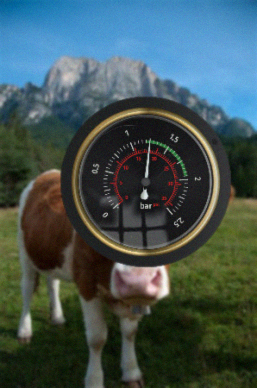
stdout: 1.25; bar
